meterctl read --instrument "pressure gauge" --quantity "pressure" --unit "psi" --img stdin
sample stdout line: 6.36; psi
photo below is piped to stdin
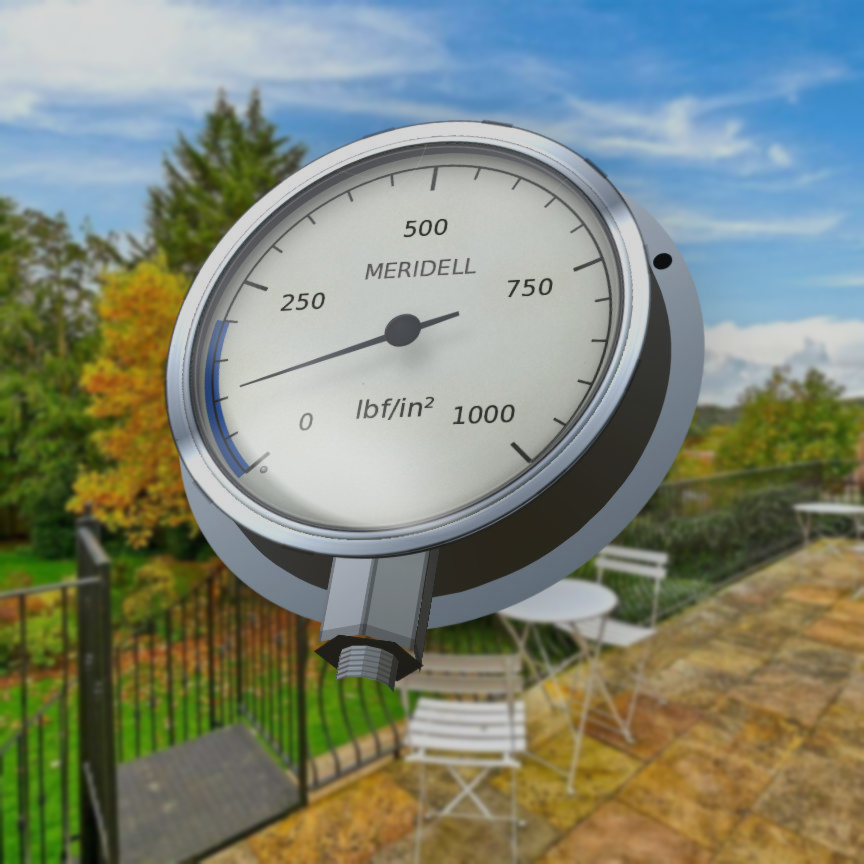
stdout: 100; psi
